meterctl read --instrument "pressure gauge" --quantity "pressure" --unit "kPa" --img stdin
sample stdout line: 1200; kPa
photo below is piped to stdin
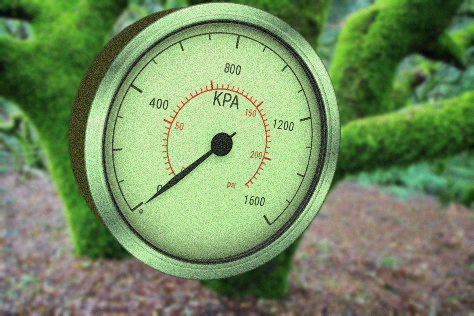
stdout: 0; kPa
